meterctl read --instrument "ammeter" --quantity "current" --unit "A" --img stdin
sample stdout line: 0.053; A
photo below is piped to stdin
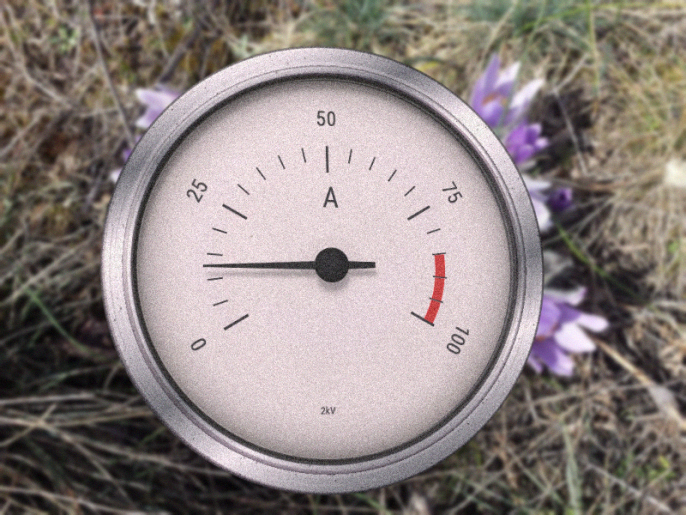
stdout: 12.5; A
